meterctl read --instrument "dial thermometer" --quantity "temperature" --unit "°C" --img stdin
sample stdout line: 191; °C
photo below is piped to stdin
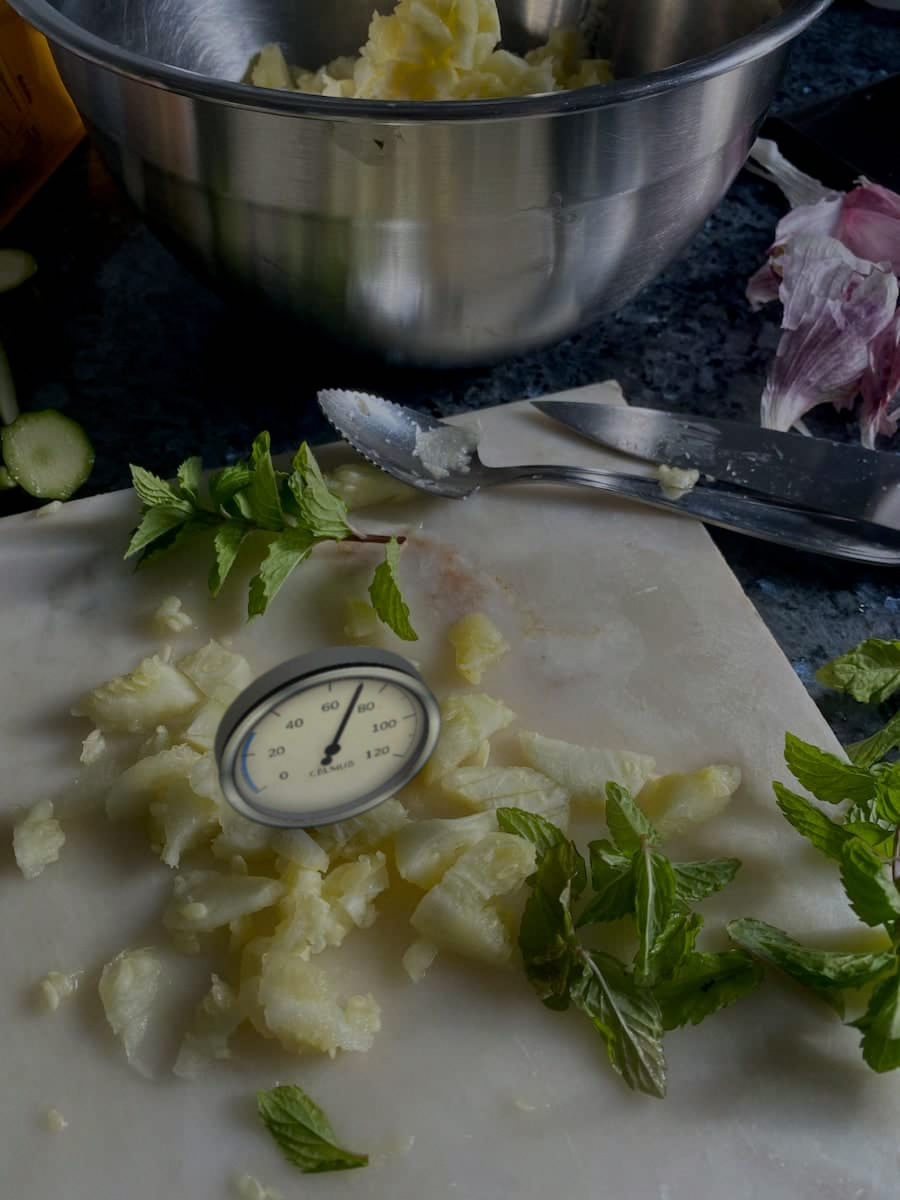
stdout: 70; °C
